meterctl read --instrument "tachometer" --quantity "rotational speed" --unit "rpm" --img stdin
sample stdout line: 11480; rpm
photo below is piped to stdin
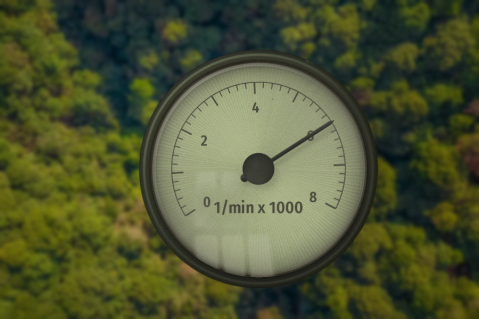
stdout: 6000; rpm
